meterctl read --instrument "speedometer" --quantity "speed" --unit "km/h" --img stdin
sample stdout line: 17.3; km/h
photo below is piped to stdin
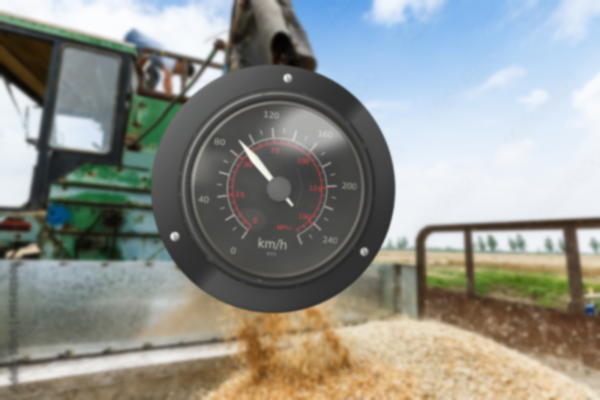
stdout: 90; km/h
